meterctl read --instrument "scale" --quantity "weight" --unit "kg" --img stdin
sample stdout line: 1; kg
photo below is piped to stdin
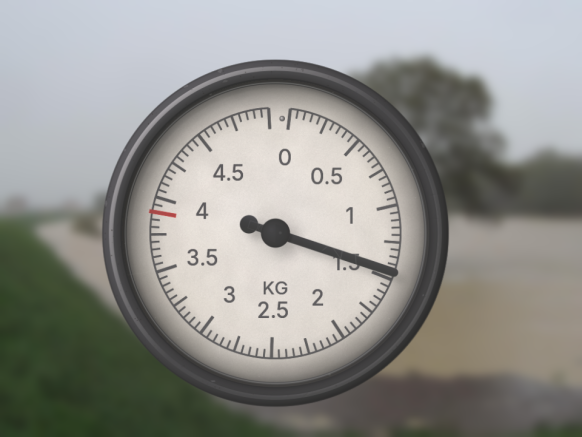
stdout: 1.45; kg
